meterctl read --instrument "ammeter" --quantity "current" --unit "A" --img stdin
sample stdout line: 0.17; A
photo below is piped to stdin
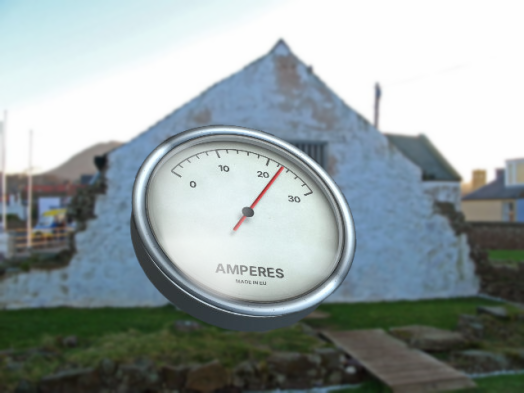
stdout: 23; A
